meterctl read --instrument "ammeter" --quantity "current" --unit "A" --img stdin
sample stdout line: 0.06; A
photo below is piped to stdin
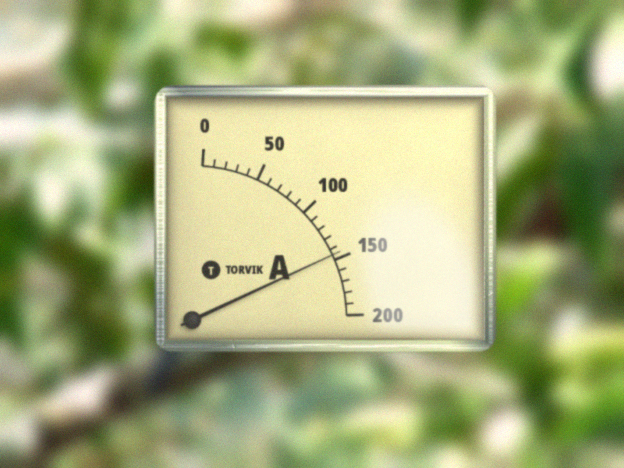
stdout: 145; A
